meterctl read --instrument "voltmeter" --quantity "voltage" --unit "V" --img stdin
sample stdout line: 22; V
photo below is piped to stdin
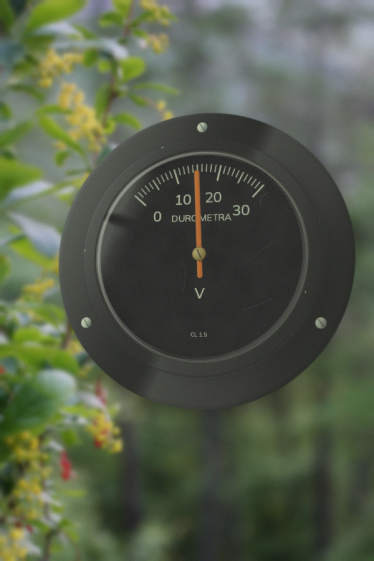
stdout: 15; V
